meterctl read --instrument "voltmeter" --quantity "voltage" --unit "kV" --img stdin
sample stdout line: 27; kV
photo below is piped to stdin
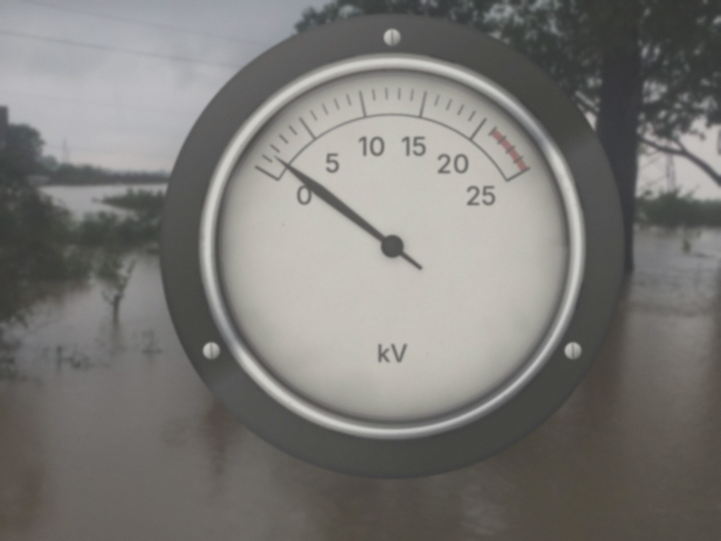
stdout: 1.5; kV
